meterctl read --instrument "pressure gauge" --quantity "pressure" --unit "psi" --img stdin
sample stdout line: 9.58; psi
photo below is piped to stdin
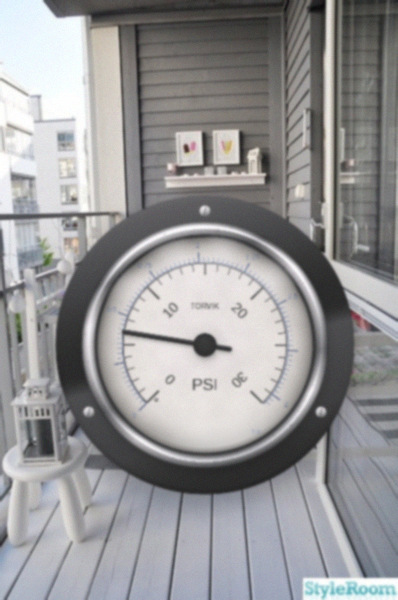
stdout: 6; psi
